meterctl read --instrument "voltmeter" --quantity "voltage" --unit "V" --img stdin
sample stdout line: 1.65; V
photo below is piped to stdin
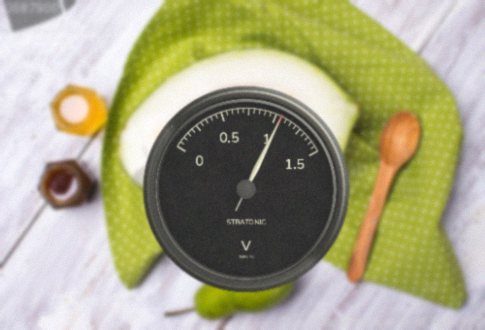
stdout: 1.05; V
